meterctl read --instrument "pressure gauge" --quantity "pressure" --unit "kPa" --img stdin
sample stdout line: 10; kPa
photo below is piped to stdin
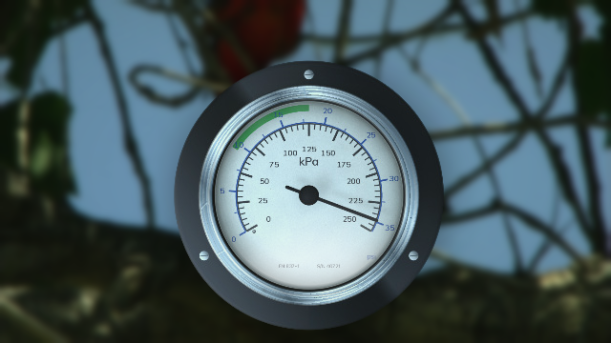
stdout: 240; kPa
